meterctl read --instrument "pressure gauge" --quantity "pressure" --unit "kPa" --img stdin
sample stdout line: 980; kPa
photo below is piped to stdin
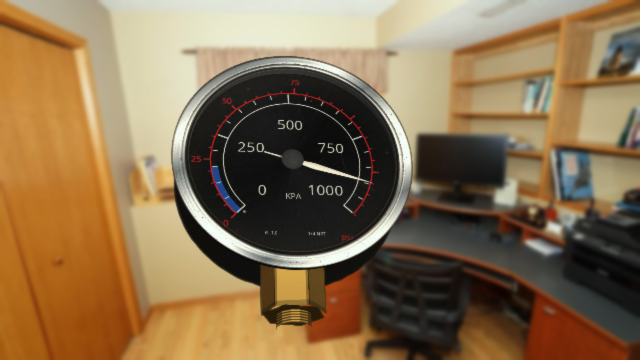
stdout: 900; kPa
